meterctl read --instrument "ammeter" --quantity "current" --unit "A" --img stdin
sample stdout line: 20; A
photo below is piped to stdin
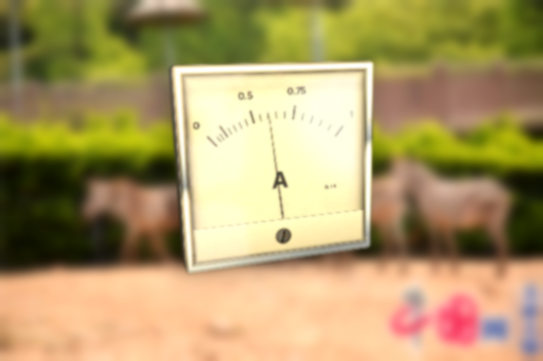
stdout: 0.6; A
